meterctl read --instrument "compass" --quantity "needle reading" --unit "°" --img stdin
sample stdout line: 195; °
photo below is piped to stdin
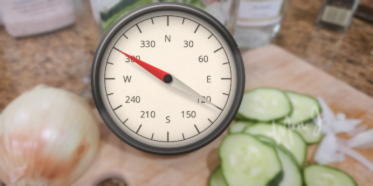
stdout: 300; °
